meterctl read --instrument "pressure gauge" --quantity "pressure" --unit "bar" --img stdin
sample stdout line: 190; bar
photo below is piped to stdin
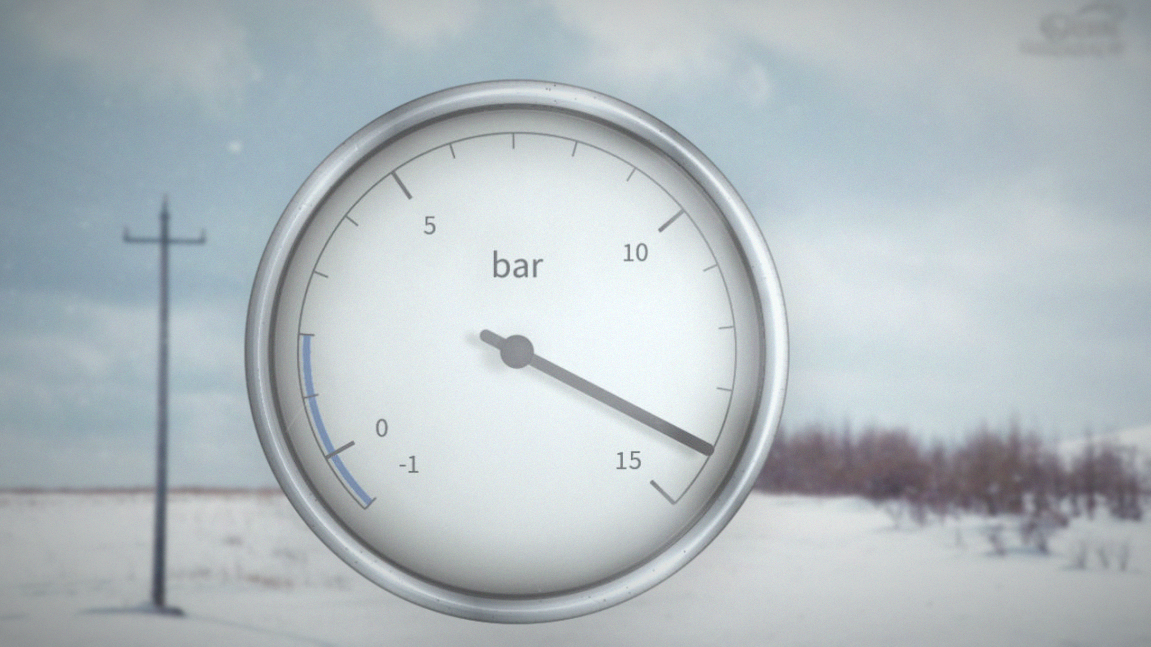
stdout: 14; bar
